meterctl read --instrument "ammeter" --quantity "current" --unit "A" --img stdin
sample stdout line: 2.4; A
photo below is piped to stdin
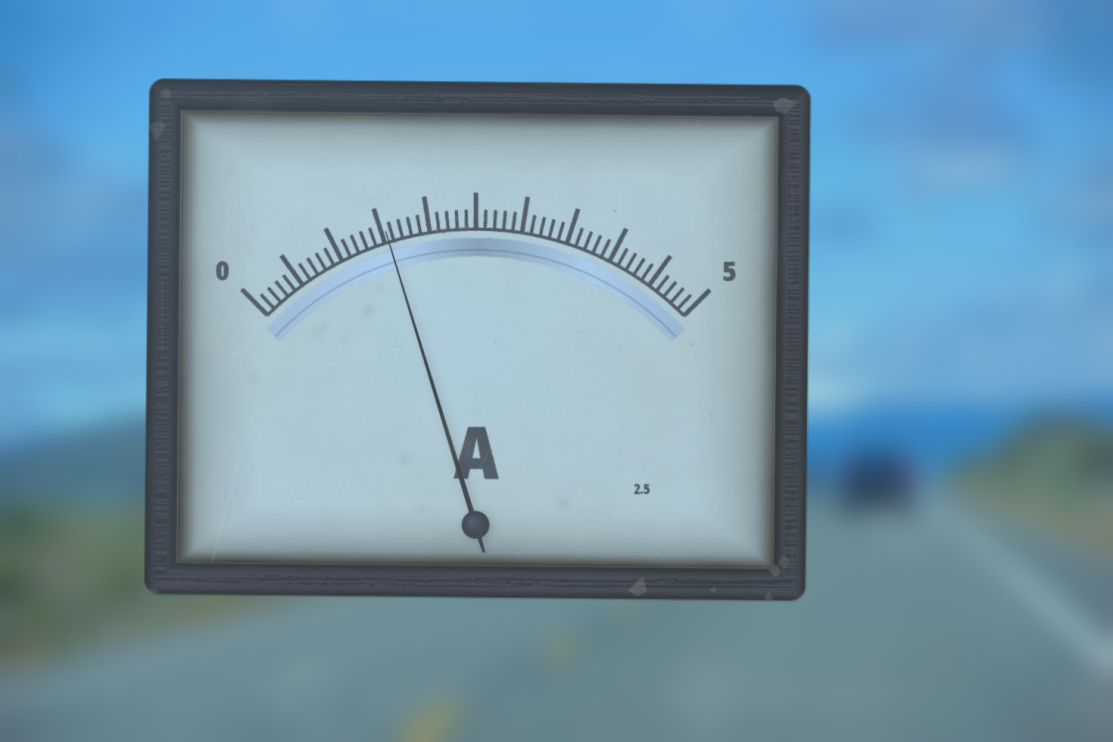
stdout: 1.55; A
